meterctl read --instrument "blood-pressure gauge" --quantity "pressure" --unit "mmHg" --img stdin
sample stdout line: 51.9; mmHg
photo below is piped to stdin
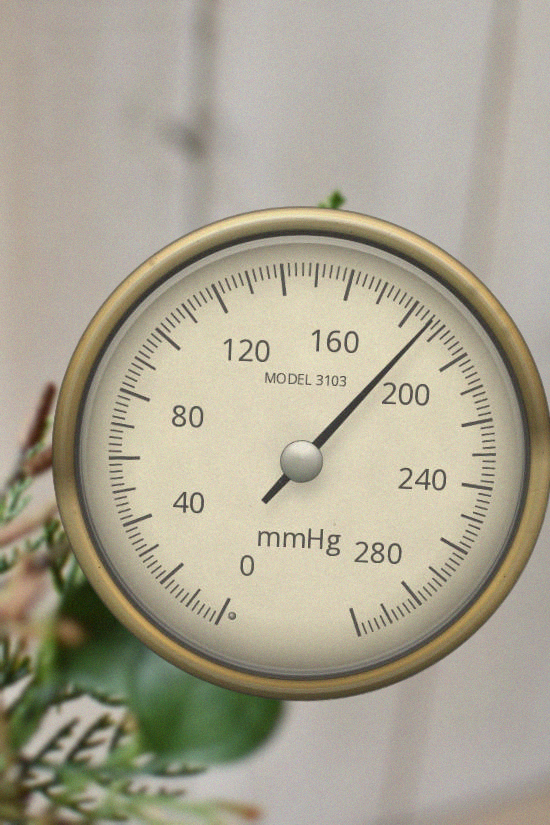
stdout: 186; mmHg
